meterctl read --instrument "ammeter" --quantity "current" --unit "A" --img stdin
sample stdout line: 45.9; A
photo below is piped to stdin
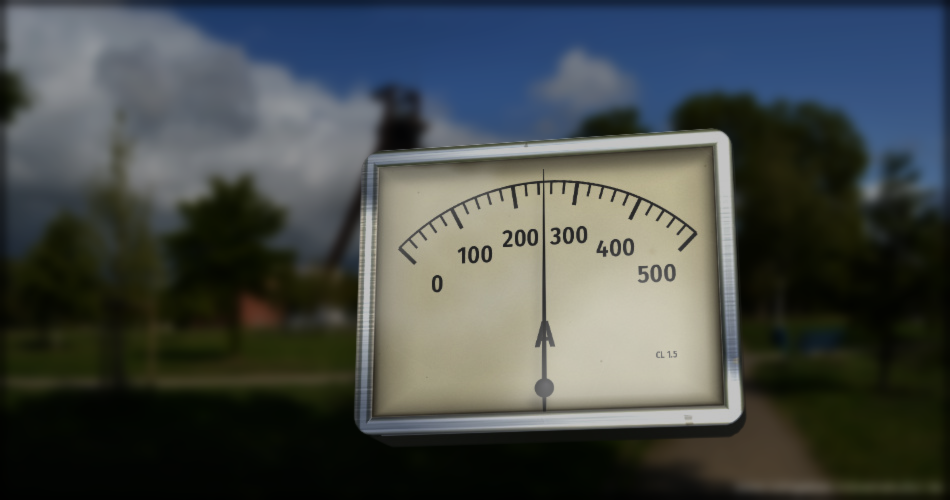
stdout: 250; A
